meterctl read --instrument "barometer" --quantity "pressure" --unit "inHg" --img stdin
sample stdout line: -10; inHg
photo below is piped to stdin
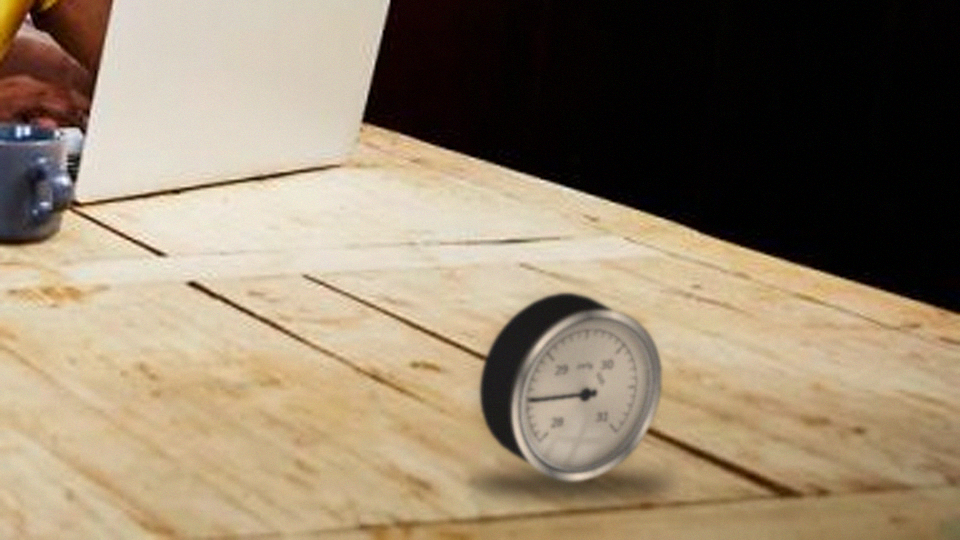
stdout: 28.5; inHg
